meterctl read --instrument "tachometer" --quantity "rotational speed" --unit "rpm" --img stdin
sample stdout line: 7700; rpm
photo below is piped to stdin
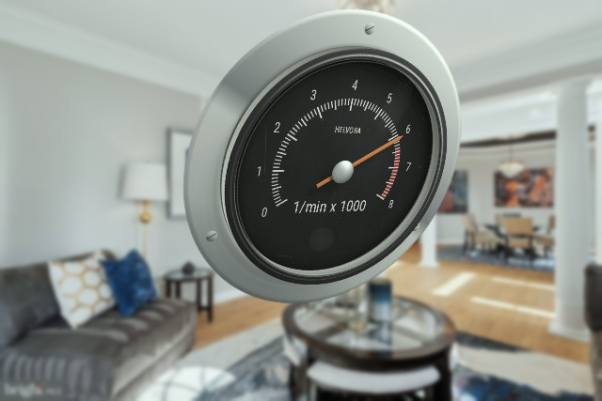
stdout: 6000; rpm
